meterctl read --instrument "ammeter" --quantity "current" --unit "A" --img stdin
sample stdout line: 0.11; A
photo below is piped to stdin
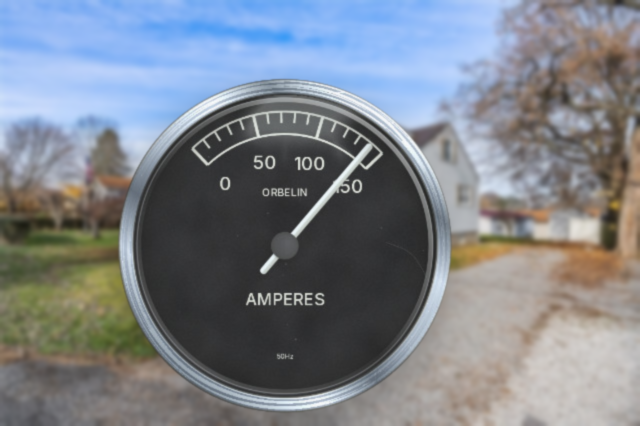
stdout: 140; A
